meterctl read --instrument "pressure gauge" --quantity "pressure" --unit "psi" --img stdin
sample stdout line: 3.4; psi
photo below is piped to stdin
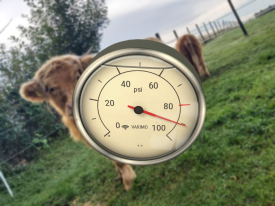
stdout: 90; psi
